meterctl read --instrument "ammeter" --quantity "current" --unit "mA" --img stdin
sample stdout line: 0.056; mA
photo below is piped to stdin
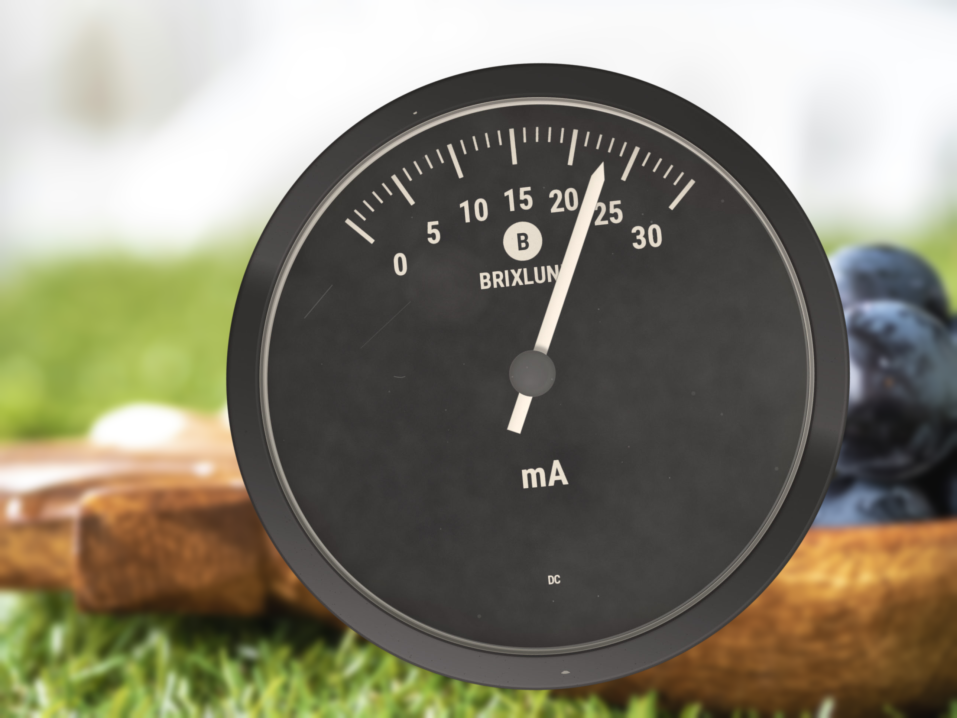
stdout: 23; mA
